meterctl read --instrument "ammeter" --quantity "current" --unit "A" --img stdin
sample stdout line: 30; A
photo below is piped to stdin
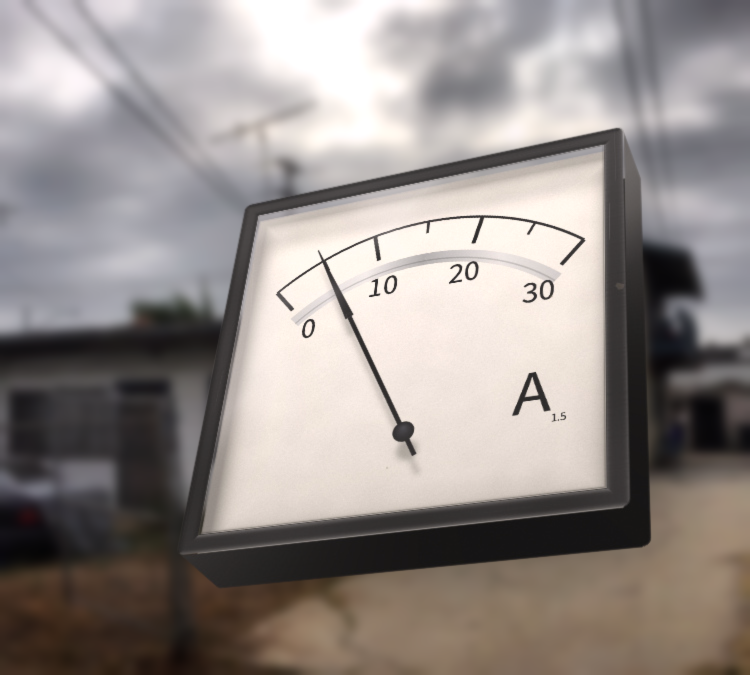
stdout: 5; A
